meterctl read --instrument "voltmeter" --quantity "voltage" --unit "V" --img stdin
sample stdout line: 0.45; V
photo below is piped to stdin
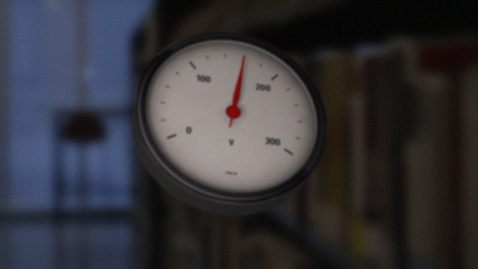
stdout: 160; V
